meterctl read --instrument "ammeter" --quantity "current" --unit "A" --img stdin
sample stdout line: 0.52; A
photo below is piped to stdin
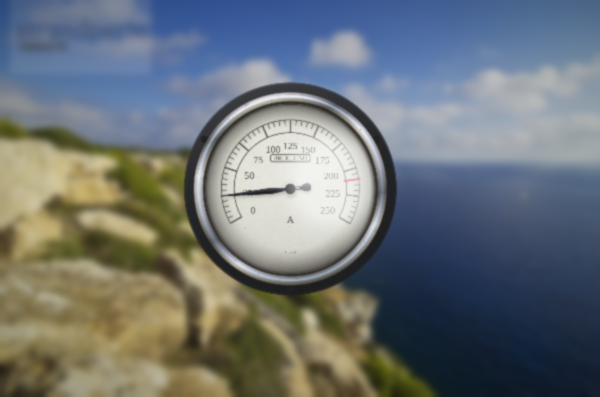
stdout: 25; A
